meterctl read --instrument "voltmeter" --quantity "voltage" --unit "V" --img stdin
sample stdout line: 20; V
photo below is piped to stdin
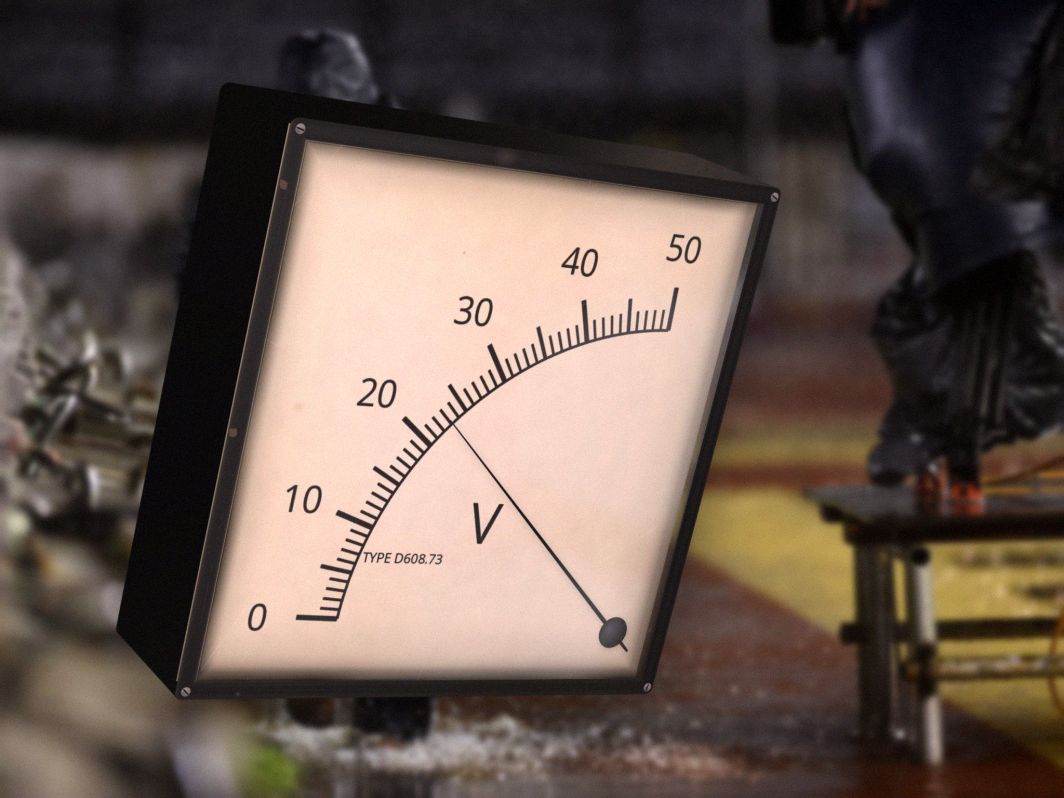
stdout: 23; V
